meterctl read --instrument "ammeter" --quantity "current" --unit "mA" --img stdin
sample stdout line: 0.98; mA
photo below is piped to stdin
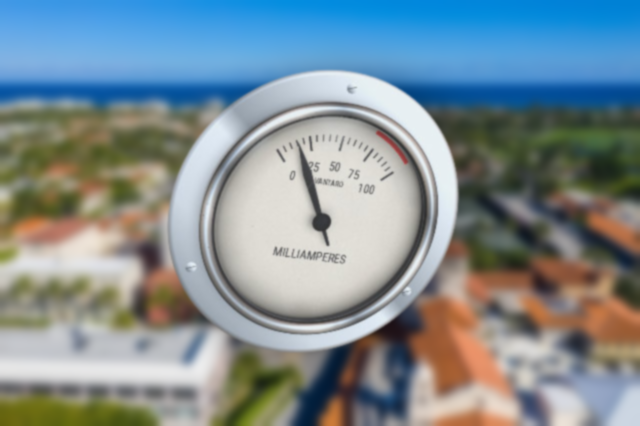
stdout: 15; mA
